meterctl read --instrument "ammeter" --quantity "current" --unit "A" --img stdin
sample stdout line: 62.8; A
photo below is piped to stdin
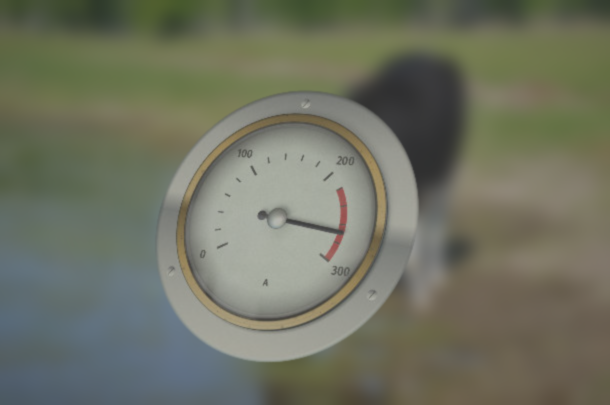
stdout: 270; A
